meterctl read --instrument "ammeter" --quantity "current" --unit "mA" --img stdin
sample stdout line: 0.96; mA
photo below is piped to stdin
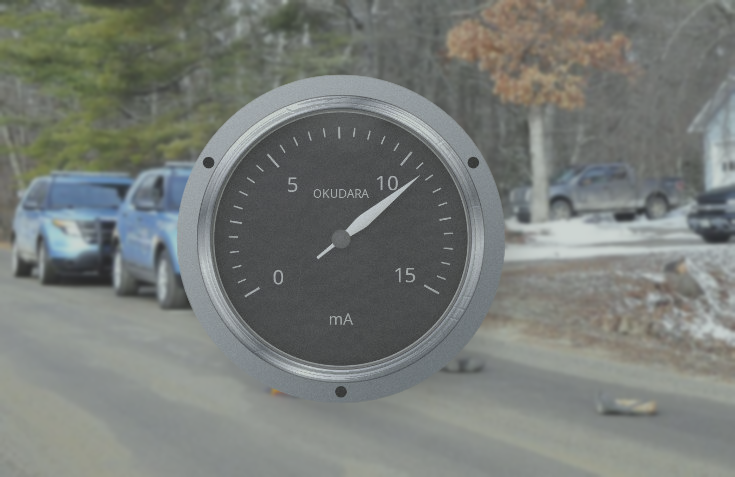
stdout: 10.75; mA
